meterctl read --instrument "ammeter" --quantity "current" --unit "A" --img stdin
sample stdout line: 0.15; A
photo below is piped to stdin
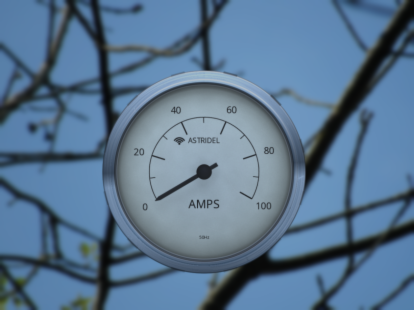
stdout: 0; A
